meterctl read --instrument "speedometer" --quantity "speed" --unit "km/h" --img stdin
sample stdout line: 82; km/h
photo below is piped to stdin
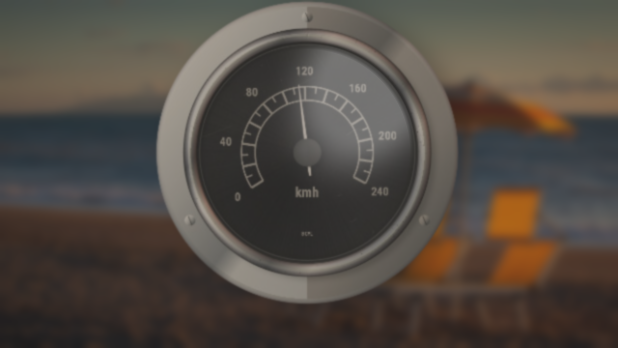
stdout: 115; km/h
